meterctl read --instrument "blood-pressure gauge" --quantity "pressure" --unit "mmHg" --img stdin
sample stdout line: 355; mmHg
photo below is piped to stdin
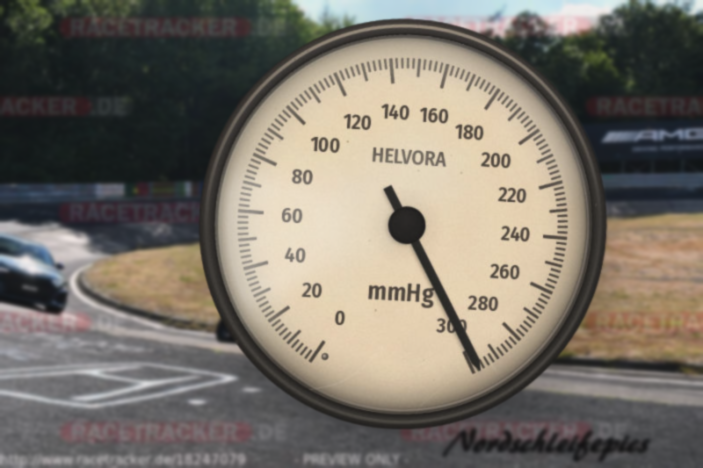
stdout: 298; mmHg
